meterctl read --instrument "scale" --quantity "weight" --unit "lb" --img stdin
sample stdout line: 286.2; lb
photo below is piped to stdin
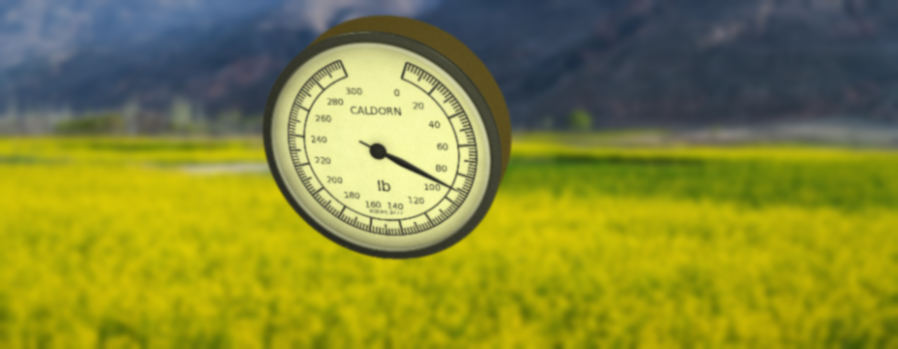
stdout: 90; lb
